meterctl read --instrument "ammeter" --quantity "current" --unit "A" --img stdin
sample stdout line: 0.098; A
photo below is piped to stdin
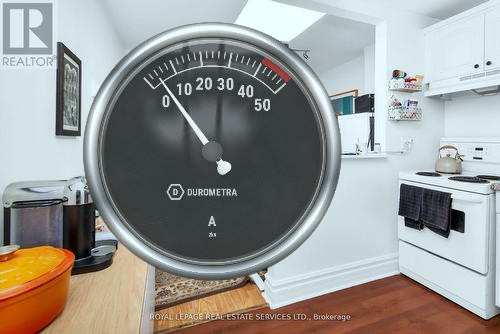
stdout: 4; A
